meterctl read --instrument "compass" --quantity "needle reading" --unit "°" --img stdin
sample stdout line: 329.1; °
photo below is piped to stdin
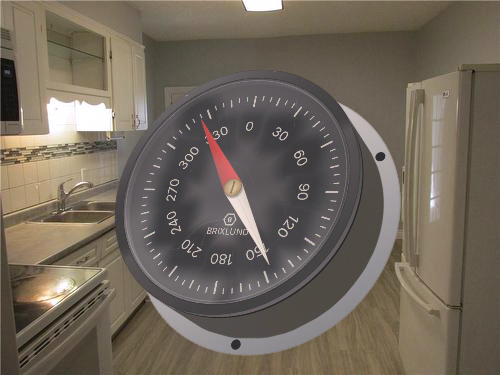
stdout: 325; °
